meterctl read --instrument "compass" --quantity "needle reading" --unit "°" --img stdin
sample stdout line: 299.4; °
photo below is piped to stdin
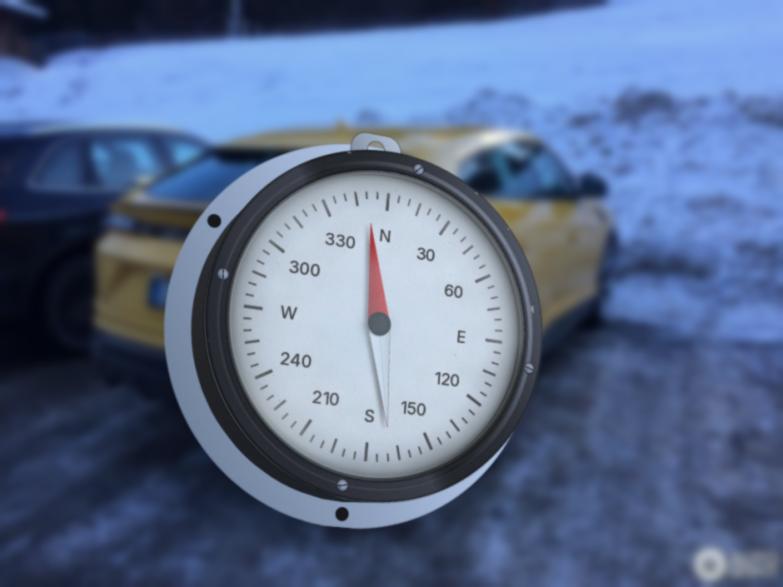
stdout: 350; °
